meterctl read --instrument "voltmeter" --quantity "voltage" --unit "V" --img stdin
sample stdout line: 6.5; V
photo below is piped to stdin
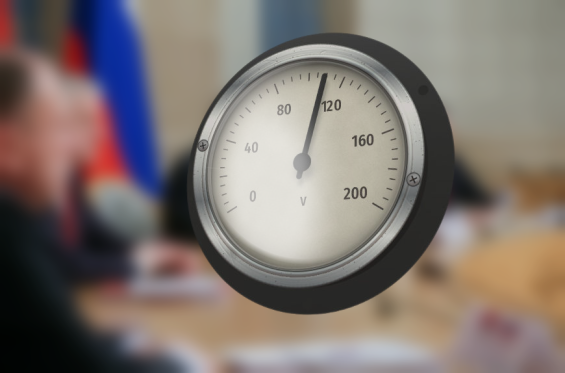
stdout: 110; V
